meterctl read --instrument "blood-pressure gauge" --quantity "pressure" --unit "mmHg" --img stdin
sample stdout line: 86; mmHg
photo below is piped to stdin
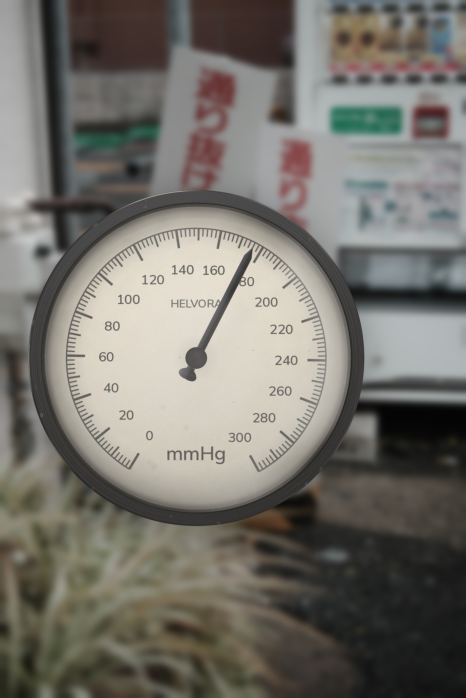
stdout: 176; mmHg
